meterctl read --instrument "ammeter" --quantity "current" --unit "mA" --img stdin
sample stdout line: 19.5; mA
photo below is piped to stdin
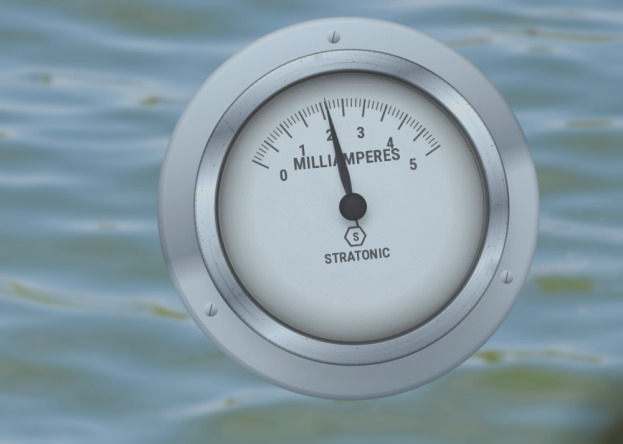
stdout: 2.1; mA
